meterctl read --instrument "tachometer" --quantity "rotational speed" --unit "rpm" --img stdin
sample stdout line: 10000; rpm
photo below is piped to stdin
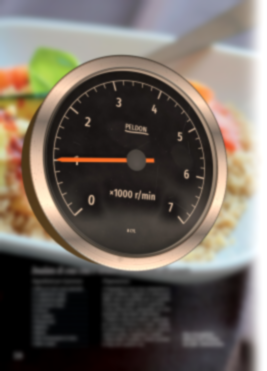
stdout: 1000; rpm
